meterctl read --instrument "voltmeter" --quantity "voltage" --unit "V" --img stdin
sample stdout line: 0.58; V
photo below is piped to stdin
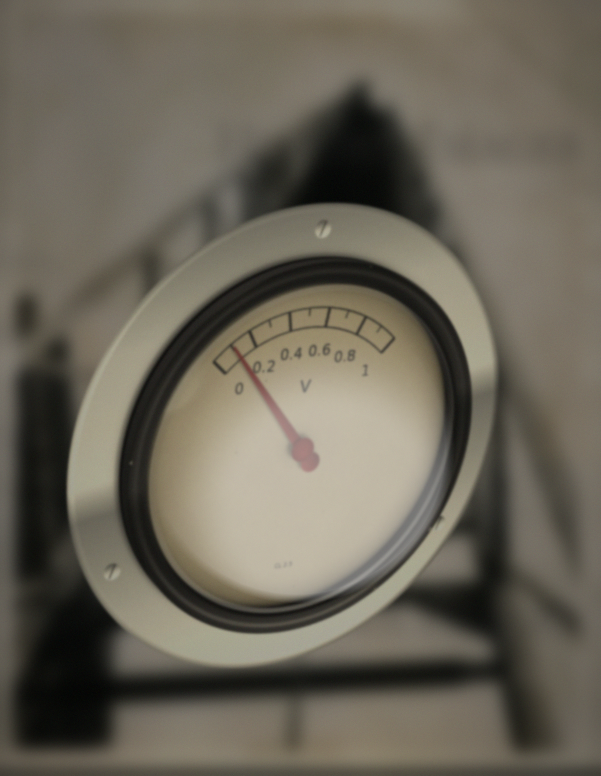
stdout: 0.1; V
